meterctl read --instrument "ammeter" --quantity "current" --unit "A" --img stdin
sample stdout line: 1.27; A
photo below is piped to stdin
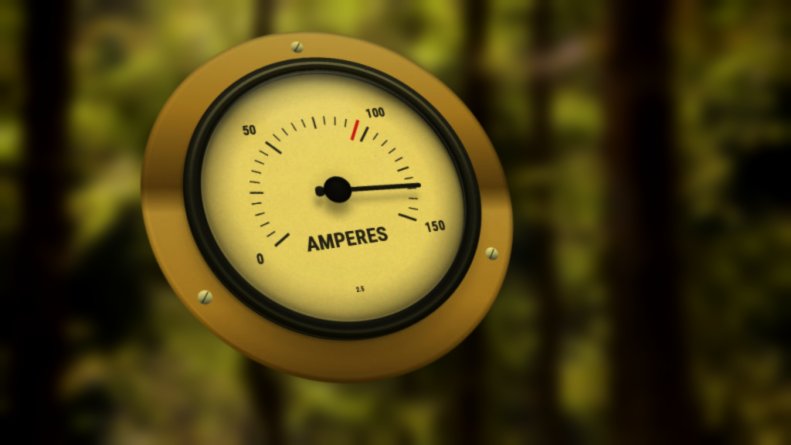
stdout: 135; A
